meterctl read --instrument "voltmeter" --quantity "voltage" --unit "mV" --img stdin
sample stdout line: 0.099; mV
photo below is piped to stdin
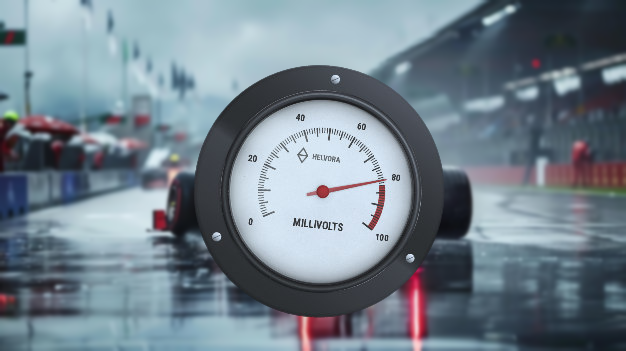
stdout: 80; mV
